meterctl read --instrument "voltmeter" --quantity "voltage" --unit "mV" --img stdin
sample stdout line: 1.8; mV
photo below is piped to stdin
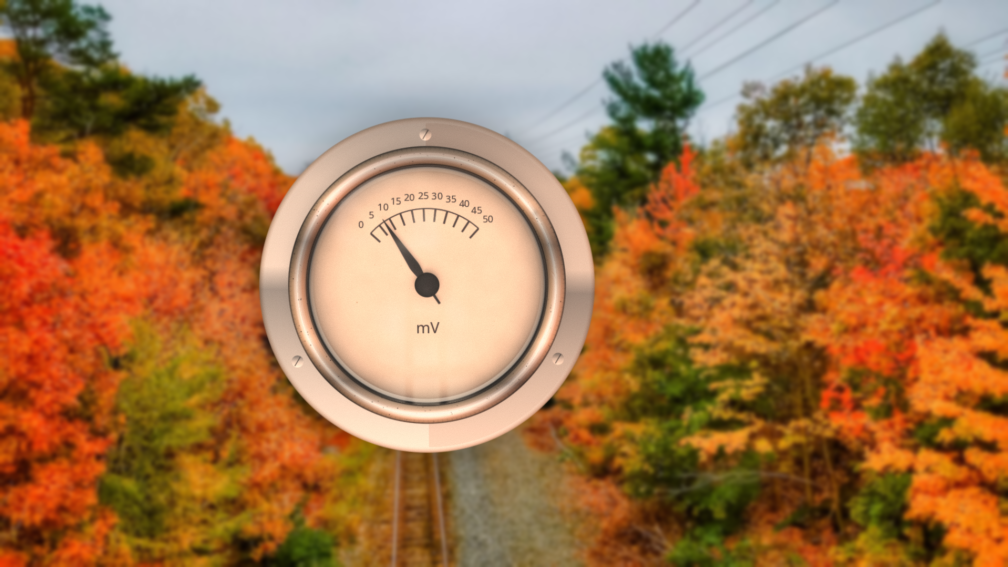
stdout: 7.5; mV
